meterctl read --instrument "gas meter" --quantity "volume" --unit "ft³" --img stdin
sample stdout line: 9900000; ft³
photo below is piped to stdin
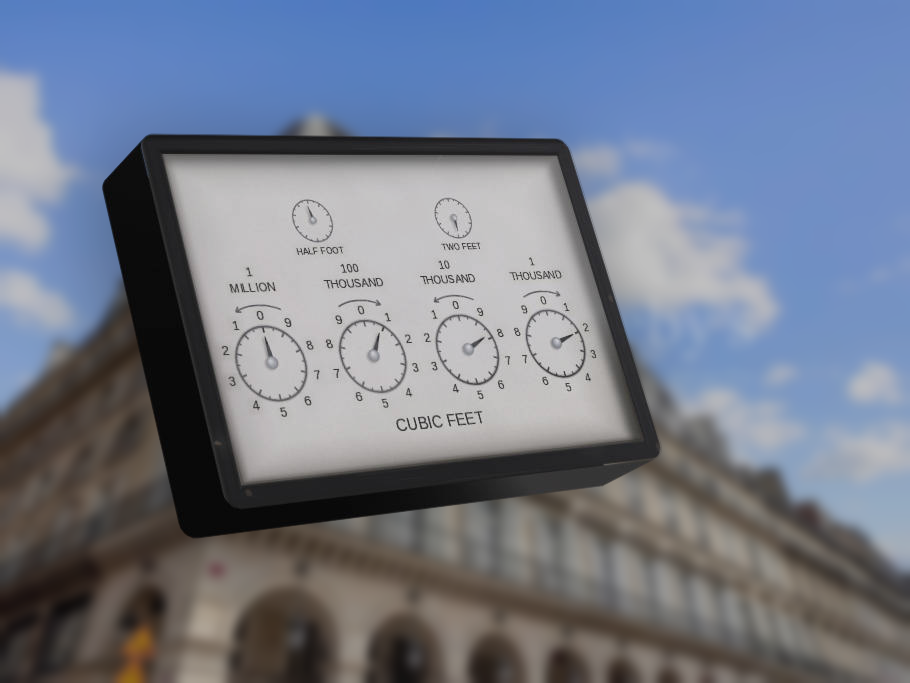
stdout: 8200; ft³
